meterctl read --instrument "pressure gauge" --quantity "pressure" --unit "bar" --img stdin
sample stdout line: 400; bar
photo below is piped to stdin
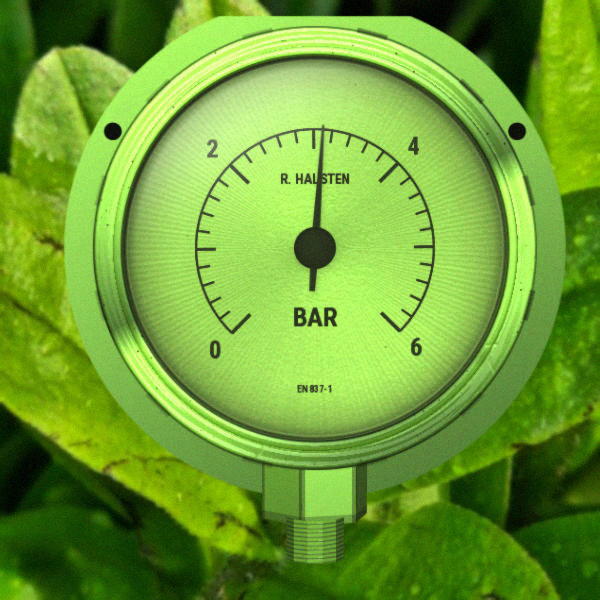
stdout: 3.1; bar
